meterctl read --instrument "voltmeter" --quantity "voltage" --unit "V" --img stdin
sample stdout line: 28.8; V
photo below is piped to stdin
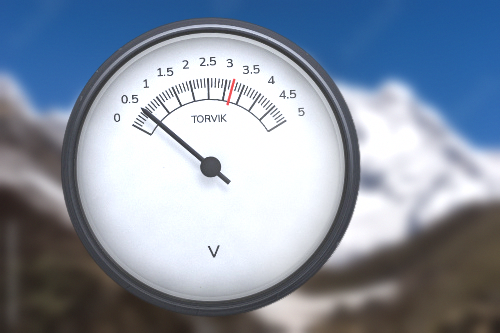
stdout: 0.5; V
